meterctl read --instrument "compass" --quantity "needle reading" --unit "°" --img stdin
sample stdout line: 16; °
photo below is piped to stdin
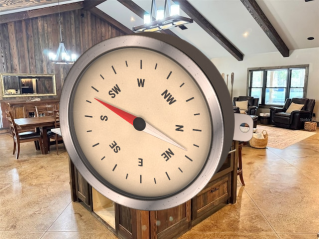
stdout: 202.5; °
